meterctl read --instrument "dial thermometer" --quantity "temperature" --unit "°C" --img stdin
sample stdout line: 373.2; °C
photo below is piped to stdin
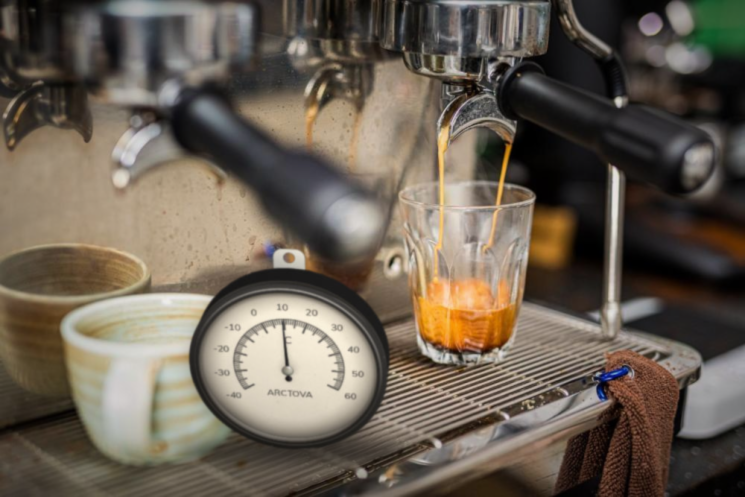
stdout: 10; °C
